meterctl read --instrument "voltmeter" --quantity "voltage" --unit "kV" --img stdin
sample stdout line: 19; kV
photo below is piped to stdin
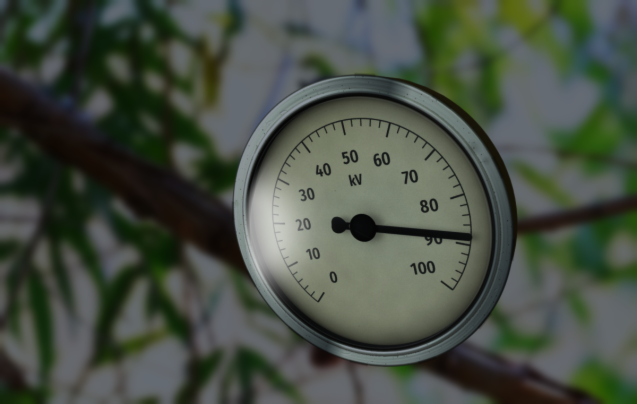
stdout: 88; kV
